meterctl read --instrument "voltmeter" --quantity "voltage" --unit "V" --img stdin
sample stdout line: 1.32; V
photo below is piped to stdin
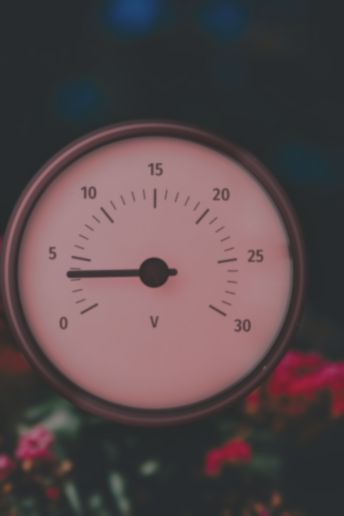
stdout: 3.5; V
